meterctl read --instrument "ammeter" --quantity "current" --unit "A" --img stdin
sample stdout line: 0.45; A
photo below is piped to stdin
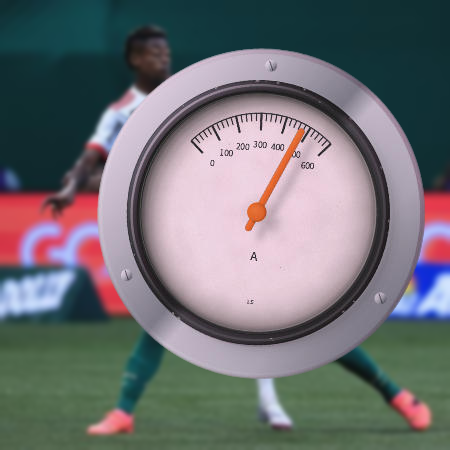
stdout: 480; A
